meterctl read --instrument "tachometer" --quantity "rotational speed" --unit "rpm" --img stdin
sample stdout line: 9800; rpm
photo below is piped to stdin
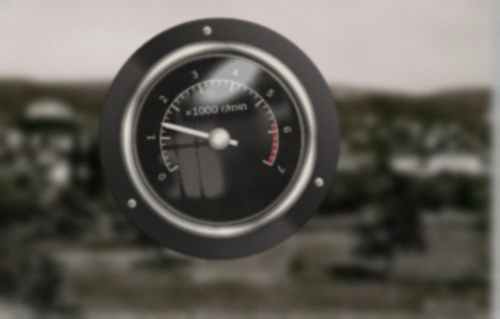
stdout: 1400; rpm
